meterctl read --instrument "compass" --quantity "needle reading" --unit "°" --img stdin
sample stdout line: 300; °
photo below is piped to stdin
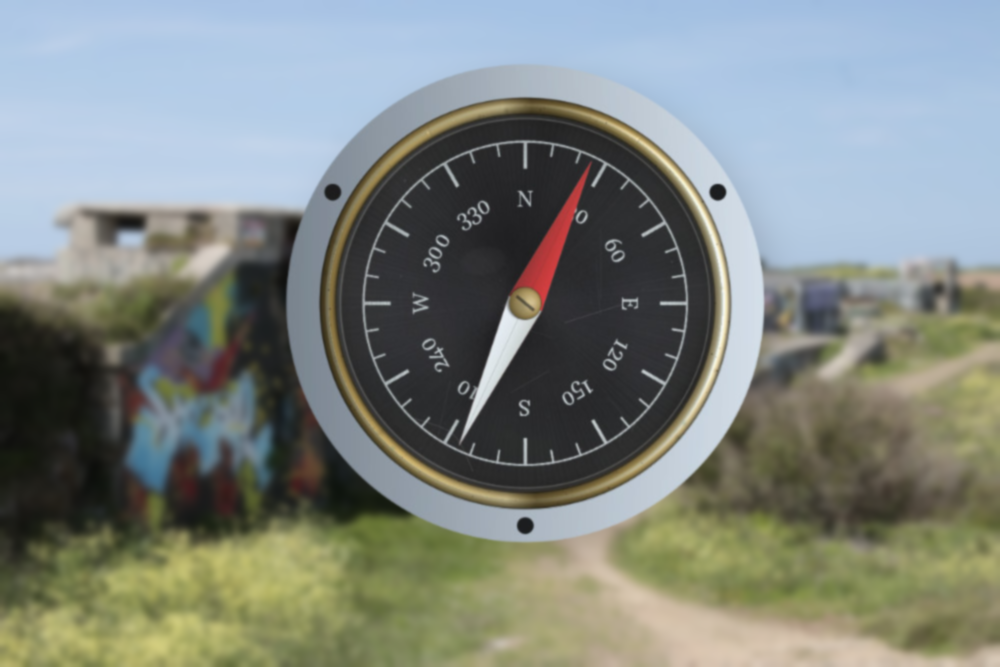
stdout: 25; °
